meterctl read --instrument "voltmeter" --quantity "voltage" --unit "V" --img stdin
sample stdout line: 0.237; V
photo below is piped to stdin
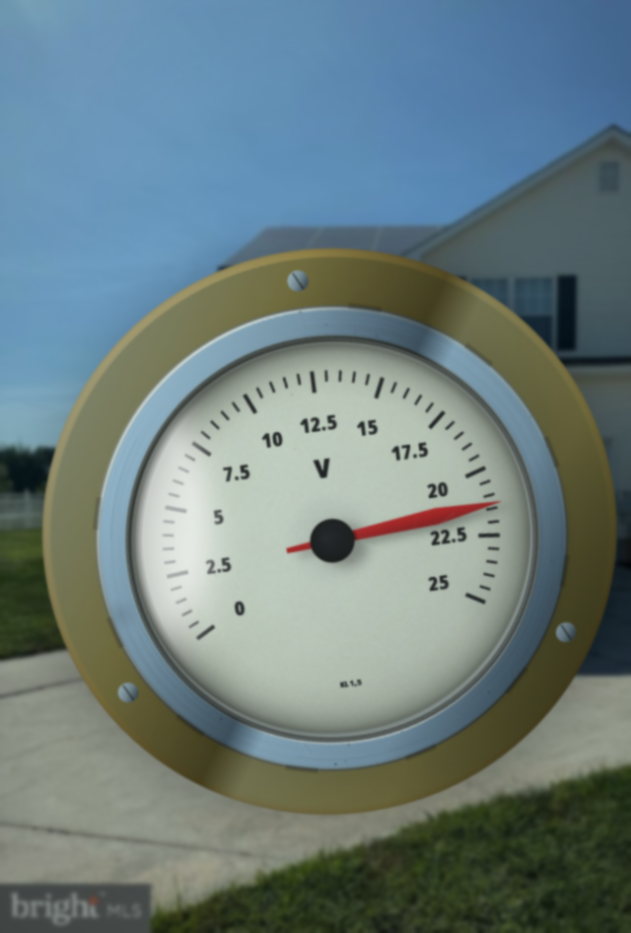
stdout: 21.25; V
